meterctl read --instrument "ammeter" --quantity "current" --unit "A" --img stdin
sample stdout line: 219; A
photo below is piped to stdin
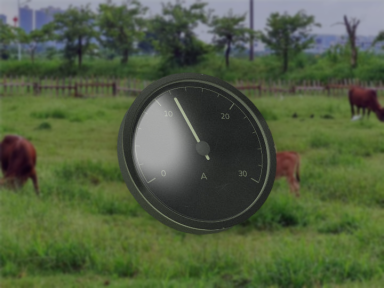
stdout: 12; A
